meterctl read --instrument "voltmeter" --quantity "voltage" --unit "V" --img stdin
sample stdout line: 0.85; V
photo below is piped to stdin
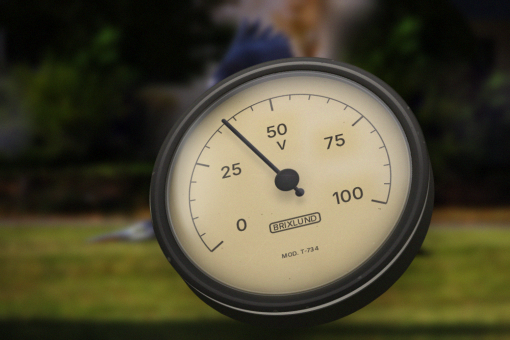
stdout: 37.5; V
